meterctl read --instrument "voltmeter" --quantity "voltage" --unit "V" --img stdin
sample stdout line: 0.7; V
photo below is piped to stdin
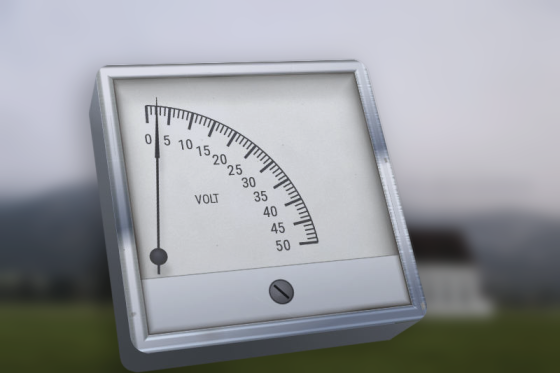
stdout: 2; V
